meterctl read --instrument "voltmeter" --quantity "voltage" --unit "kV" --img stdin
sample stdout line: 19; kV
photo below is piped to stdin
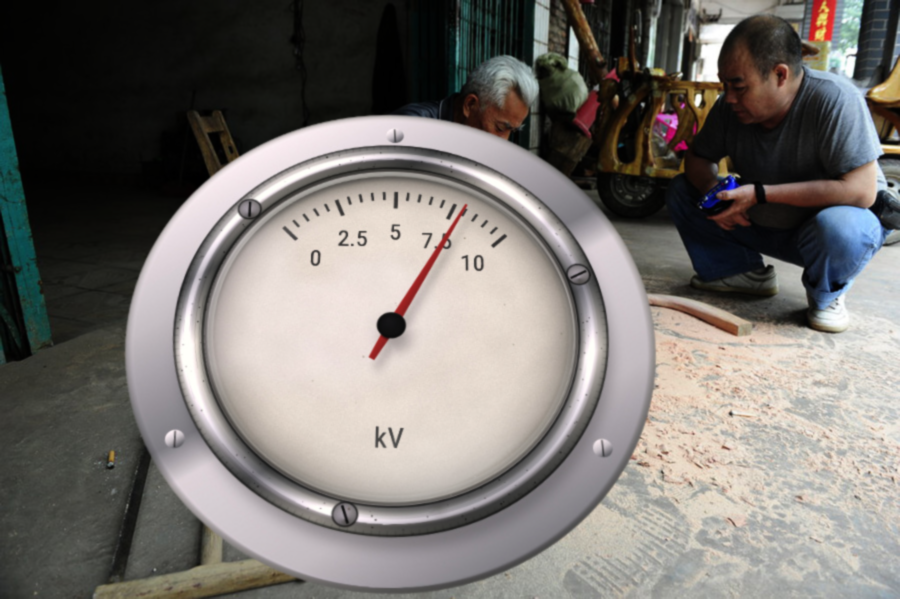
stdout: 8; kV
